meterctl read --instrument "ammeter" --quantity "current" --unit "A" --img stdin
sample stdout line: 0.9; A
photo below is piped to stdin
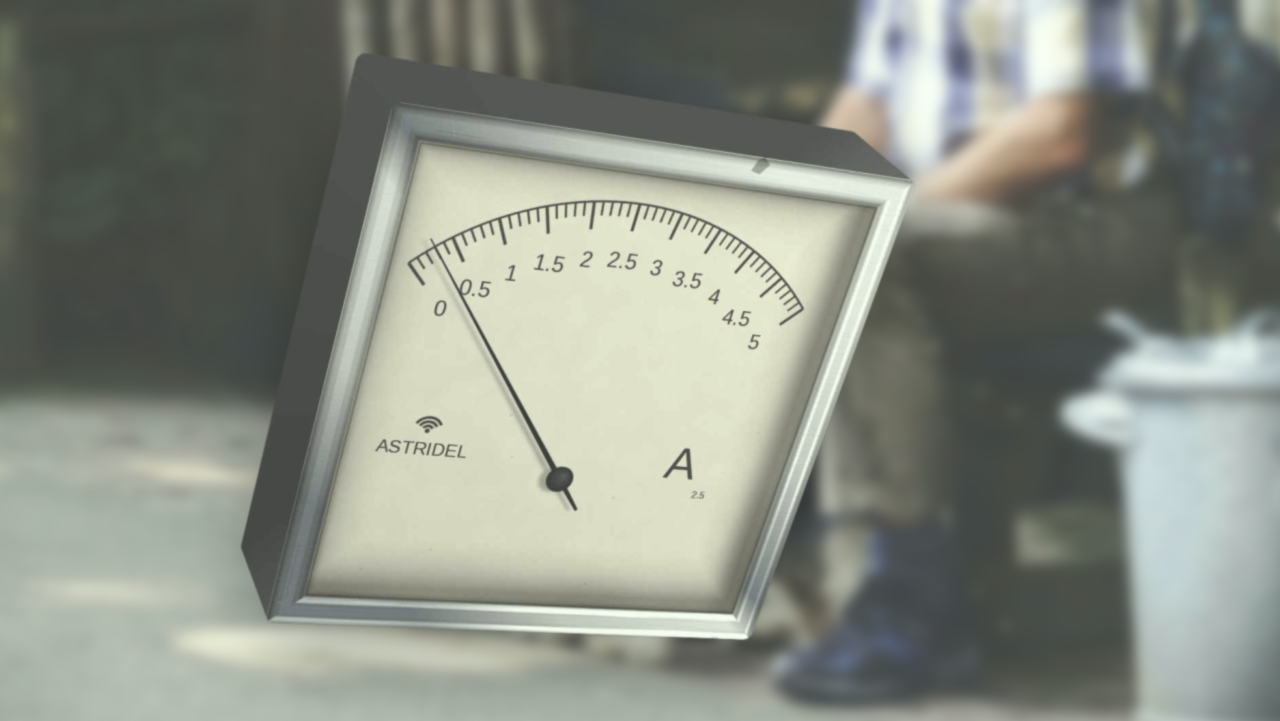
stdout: 0.3; A
